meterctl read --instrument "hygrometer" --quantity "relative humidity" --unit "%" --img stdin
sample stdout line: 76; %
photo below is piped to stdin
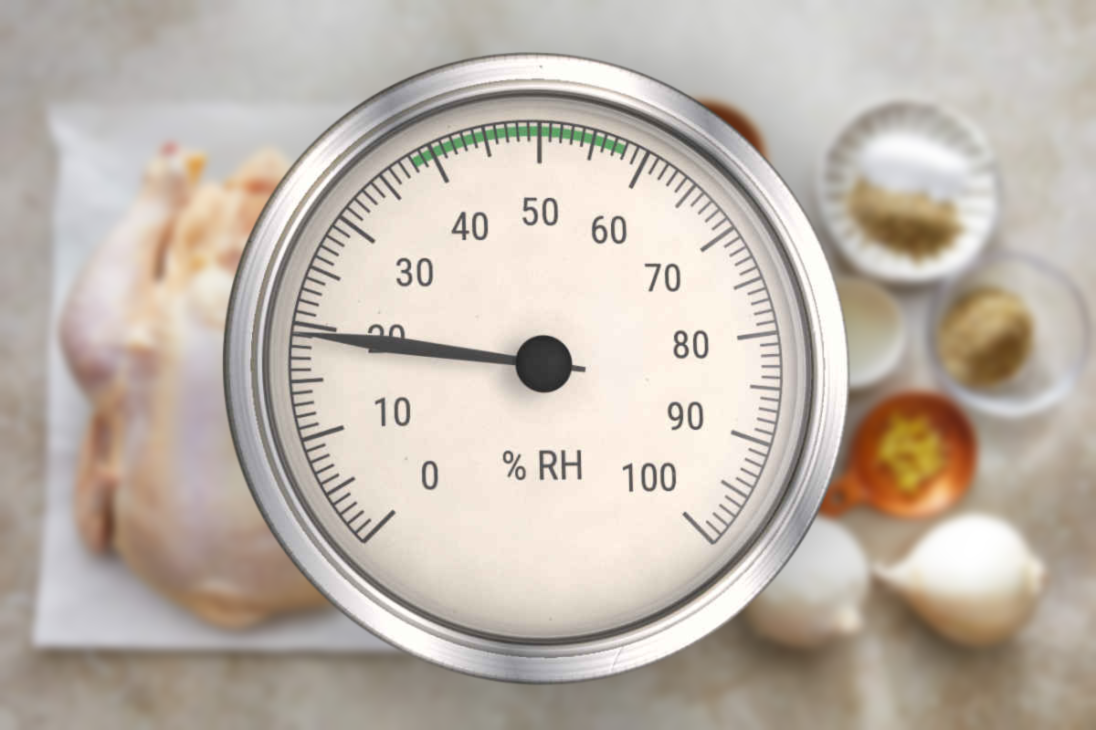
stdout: 19; %
